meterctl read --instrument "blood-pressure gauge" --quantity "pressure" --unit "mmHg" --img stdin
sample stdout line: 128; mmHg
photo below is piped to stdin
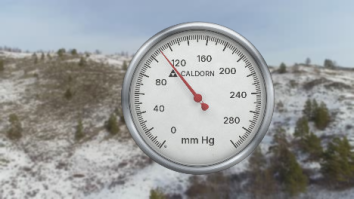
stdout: 110; mmHg
